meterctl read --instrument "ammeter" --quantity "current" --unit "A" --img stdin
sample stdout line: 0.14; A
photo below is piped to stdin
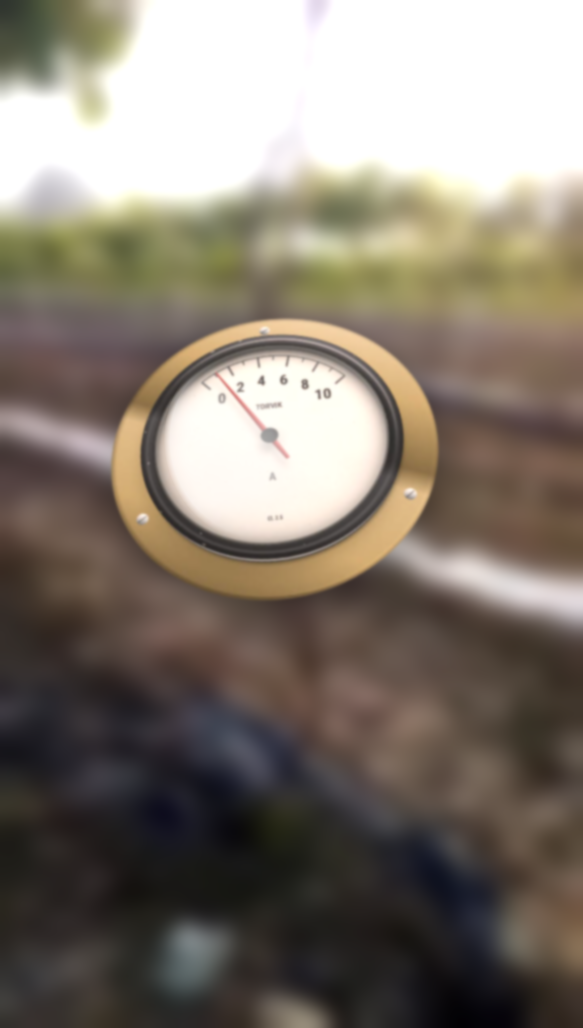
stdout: 1; A
